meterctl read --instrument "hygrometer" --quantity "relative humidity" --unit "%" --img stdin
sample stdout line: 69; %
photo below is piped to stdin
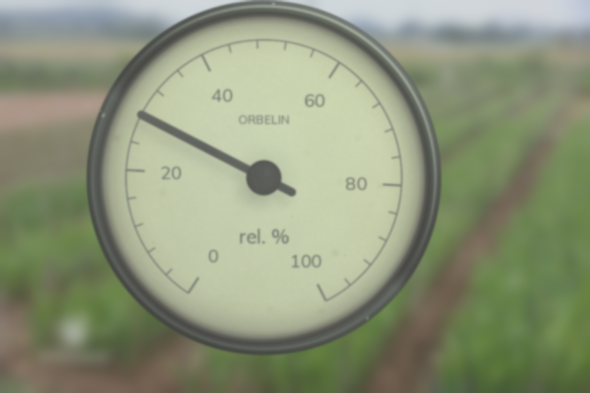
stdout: 28; %
